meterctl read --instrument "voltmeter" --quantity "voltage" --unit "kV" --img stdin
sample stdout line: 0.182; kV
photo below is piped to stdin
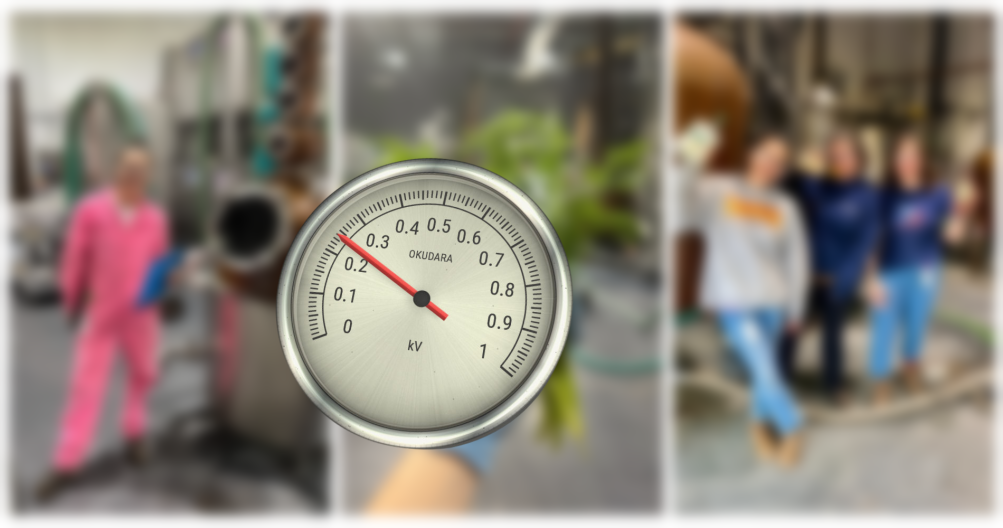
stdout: 0.24; kV
